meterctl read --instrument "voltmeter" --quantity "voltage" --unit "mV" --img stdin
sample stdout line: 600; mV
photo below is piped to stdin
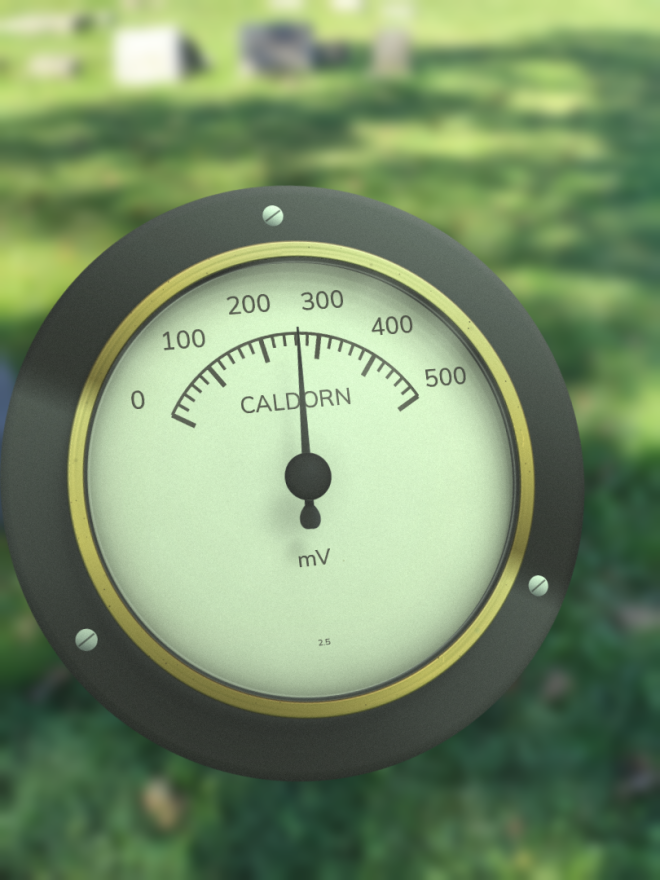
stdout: 260; mV
